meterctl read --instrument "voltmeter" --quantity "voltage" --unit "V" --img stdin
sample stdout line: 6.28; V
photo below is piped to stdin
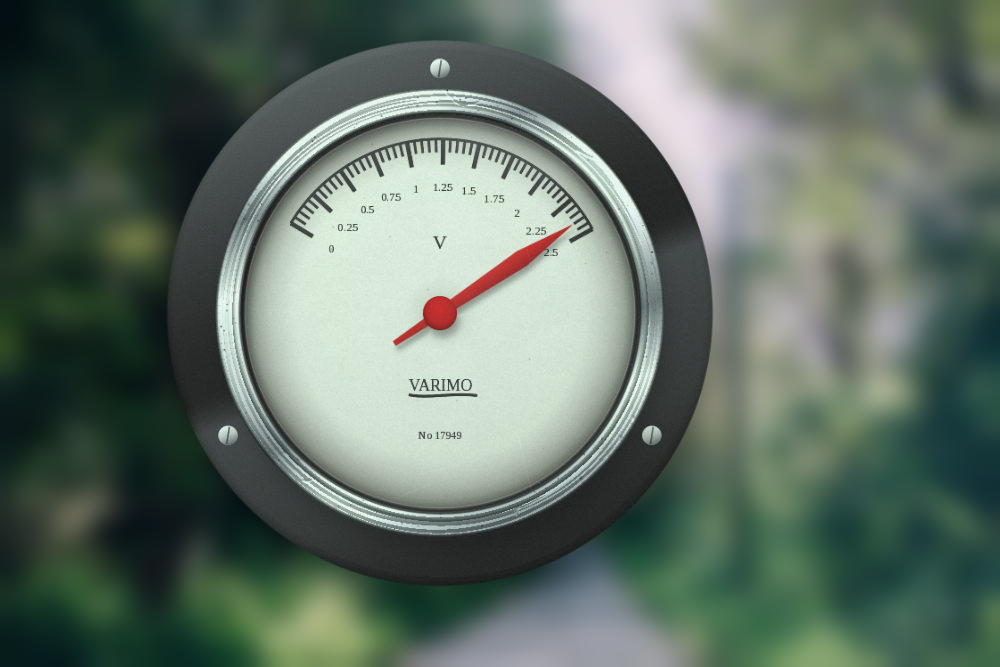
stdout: 2.4; V
